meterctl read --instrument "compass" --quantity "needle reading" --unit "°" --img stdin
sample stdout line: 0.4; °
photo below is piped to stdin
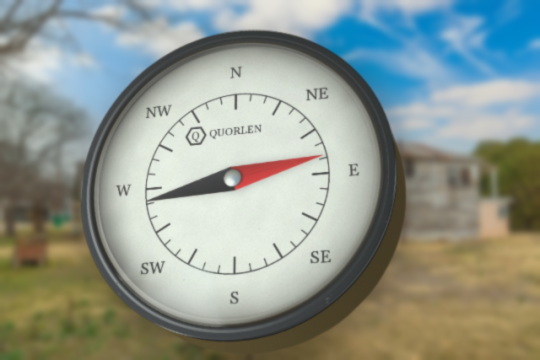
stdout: 80; °
